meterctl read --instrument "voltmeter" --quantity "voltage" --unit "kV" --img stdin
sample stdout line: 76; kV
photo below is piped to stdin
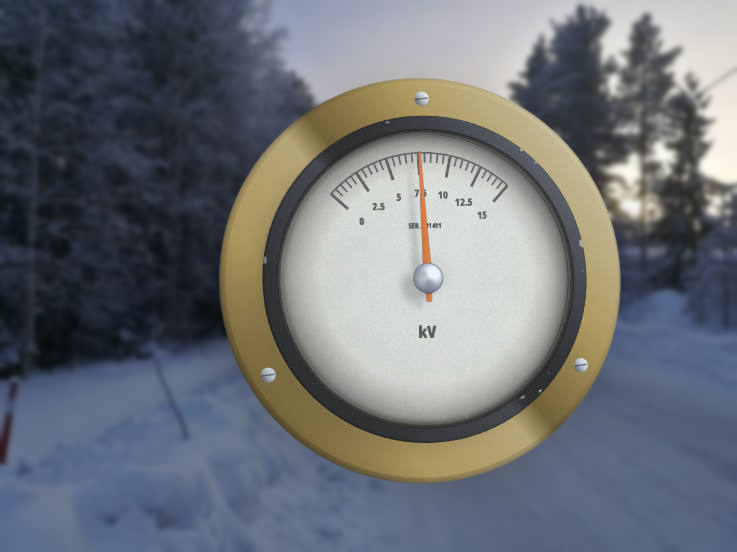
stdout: 7.5; kV
